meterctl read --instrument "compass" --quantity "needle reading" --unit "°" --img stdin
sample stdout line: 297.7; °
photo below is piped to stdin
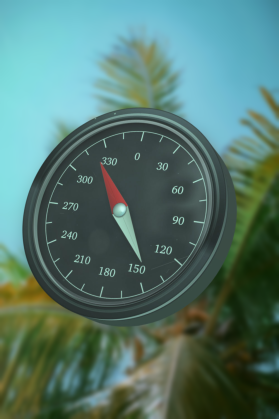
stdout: 322.5; °
